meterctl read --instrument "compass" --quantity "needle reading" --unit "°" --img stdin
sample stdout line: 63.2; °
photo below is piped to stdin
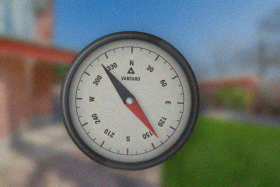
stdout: 140; °
